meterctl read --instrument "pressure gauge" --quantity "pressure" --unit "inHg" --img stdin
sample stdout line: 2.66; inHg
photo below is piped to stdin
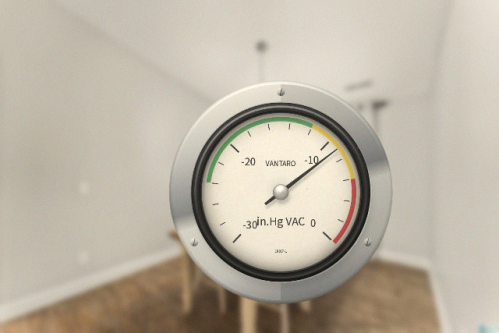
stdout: -9; inHg
